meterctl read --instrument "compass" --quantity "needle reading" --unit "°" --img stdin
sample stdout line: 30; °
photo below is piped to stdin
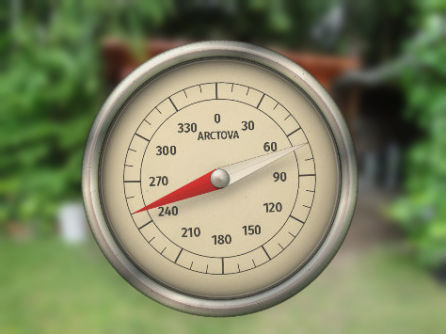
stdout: 250; °
